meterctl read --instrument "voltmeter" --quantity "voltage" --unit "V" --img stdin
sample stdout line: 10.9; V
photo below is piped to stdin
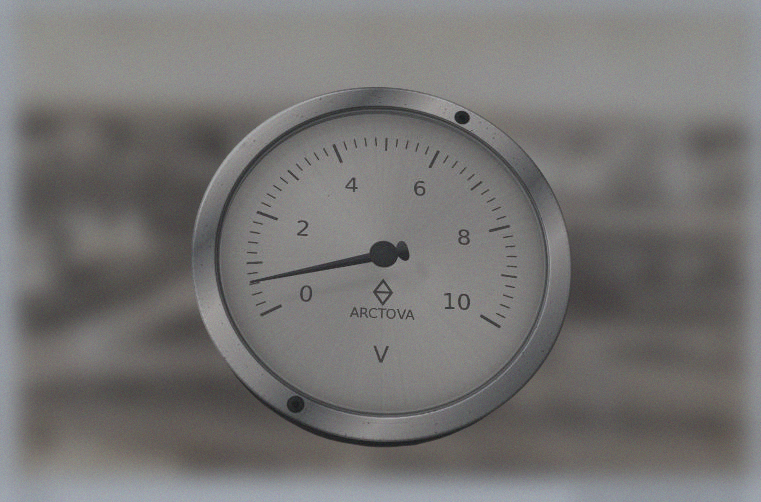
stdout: 0.6; V
